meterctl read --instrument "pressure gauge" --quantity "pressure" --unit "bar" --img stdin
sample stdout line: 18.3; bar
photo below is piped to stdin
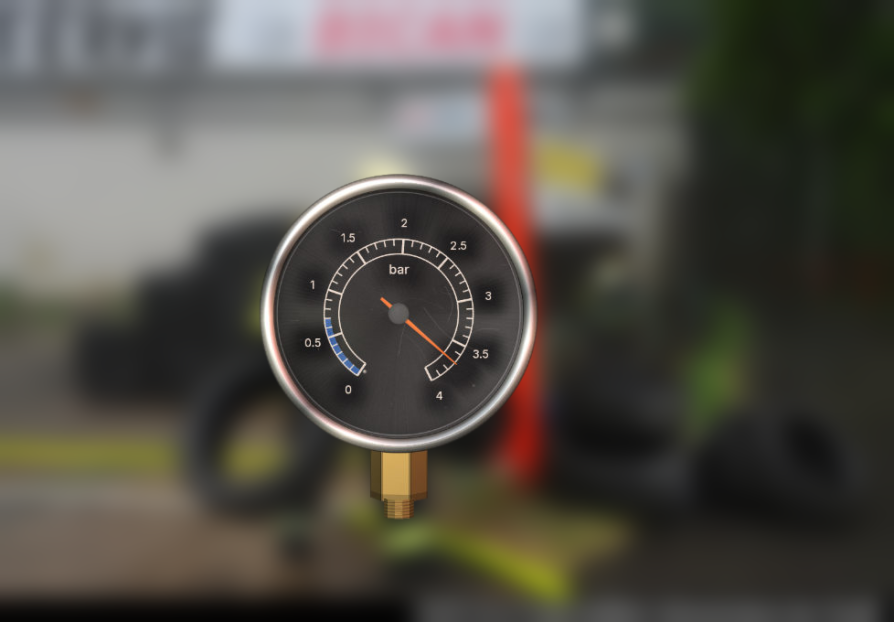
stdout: 3.7; bar
